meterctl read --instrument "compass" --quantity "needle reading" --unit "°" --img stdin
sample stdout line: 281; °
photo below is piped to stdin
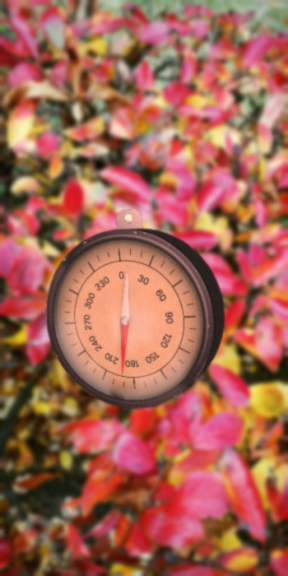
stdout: 190; °
